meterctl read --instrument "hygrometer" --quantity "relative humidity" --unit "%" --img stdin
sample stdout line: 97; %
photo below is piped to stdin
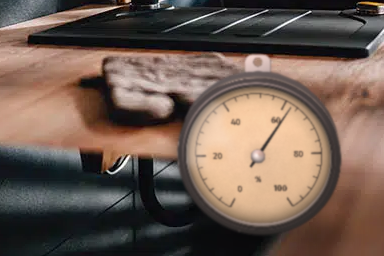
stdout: 62; %
